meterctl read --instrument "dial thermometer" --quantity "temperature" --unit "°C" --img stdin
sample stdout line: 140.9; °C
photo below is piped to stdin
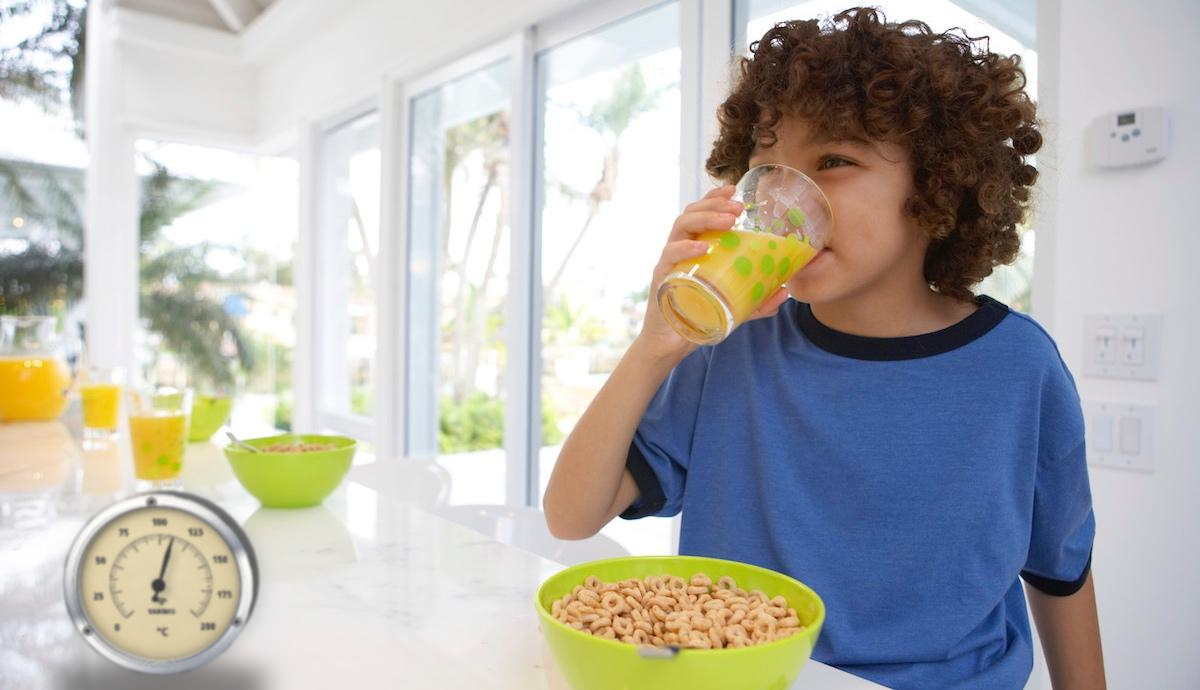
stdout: 112.5; °C
